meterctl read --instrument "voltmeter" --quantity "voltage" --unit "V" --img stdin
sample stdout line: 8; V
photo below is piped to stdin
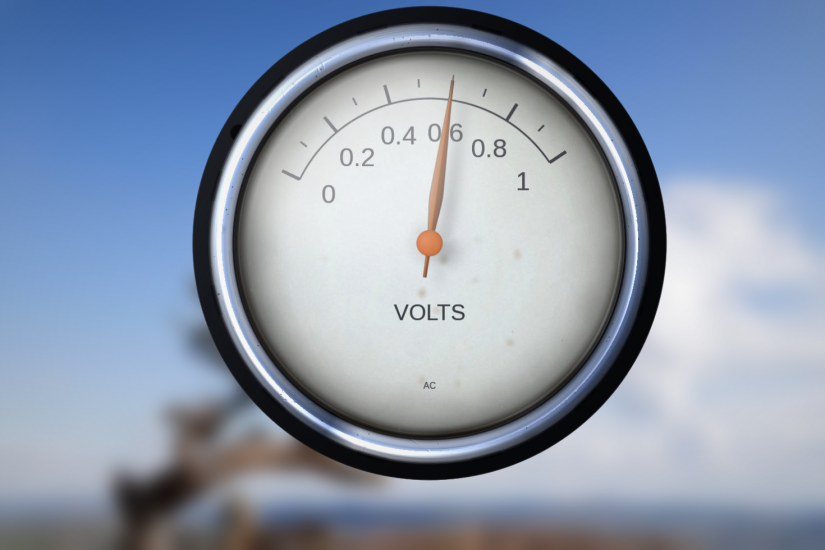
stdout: 0.6; V
